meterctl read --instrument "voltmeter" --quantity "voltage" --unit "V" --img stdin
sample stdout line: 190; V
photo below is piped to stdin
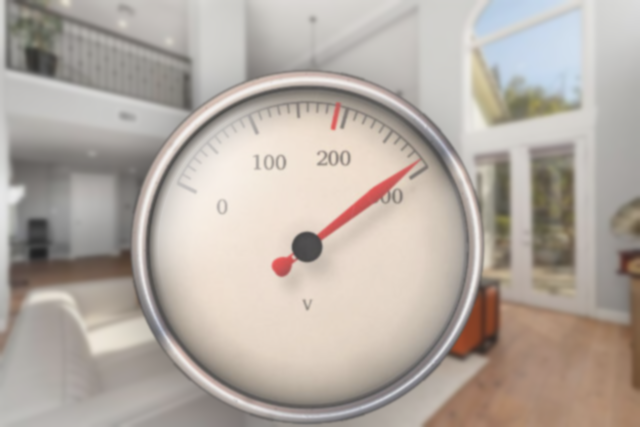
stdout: 290; V
